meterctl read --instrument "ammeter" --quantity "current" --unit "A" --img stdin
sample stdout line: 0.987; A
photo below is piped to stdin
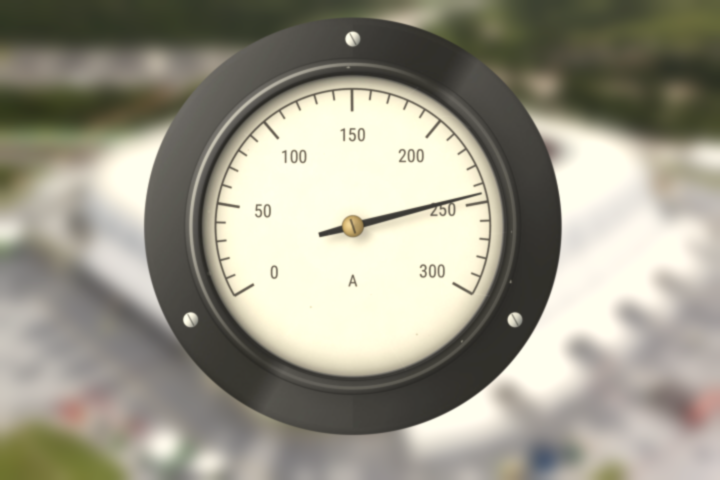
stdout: 245; A
